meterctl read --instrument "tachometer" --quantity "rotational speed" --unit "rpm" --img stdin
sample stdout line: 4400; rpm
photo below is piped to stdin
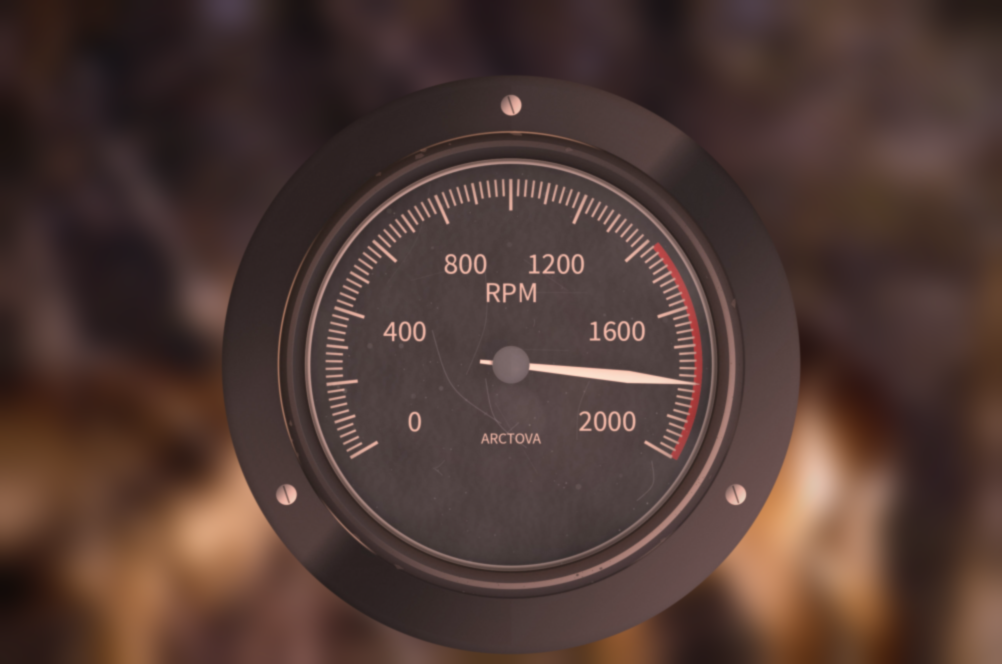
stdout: 1800; rpm
